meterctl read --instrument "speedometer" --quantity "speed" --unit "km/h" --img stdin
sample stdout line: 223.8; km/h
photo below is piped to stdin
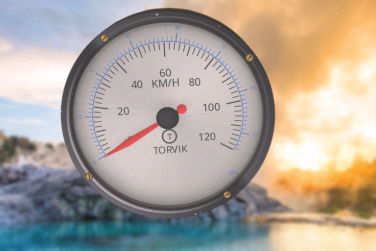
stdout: 0; km/h
